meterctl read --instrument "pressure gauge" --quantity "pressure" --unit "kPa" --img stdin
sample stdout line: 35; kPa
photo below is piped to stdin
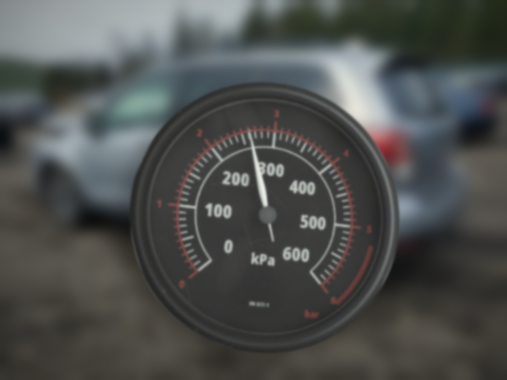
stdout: 260; kPa
